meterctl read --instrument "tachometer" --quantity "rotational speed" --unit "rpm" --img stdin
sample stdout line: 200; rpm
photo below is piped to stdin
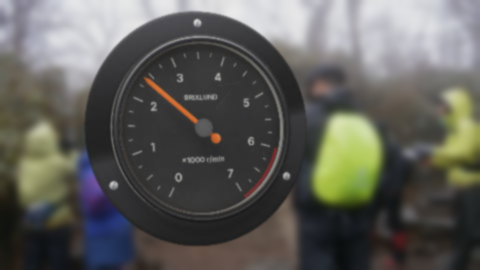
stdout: 2375; rpm
